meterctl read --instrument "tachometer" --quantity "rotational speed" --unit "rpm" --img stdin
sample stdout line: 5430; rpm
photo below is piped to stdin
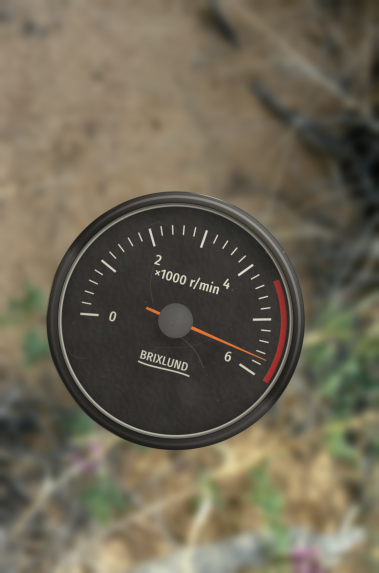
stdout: 5700; rpm
